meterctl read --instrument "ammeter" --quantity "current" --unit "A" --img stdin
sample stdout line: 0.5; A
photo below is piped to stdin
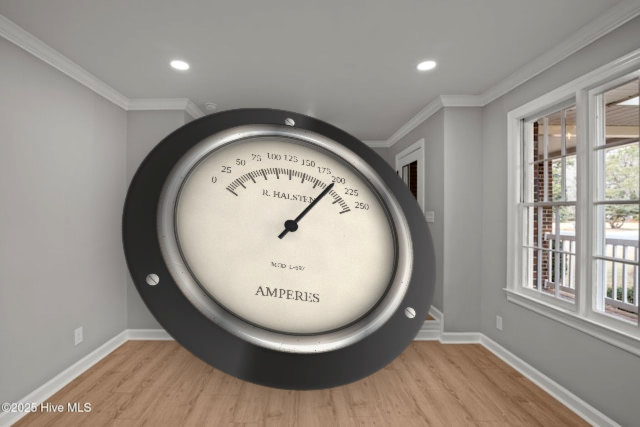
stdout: 200; A
